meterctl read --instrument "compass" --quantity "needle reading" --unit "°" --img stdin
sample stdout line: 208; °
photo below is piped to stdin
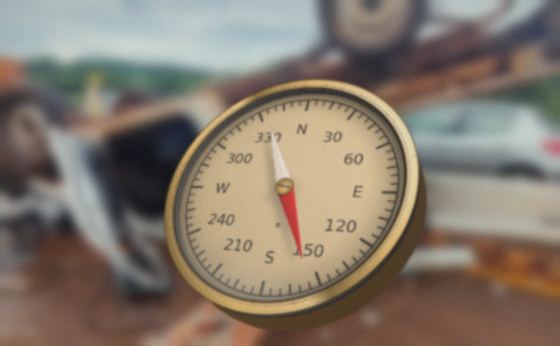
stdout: 155; °
